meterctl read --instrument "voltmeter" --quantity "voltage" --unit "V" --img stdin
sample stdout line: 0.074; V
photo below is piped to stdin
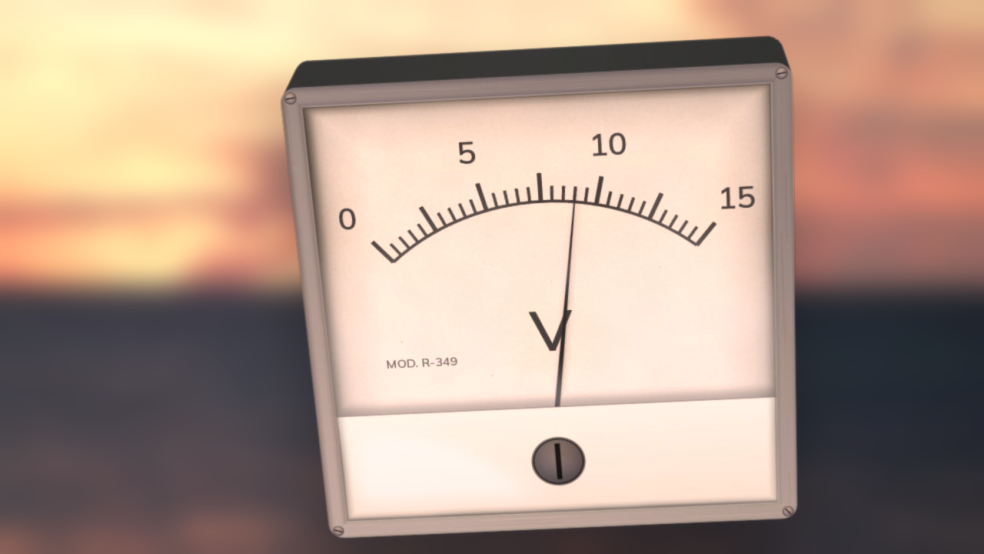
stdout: 9; V
